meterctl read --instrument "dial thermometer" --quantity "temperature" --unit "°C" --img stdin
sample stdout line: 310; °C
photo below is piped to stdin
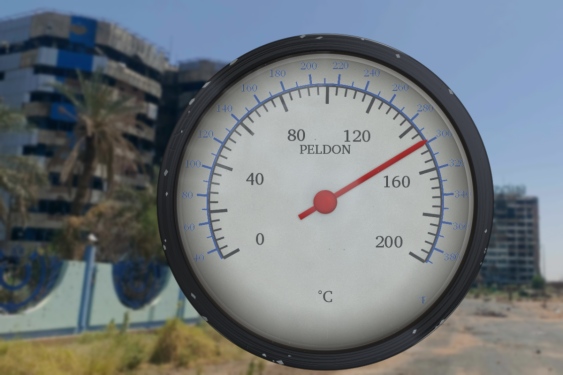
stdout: 148; °C
